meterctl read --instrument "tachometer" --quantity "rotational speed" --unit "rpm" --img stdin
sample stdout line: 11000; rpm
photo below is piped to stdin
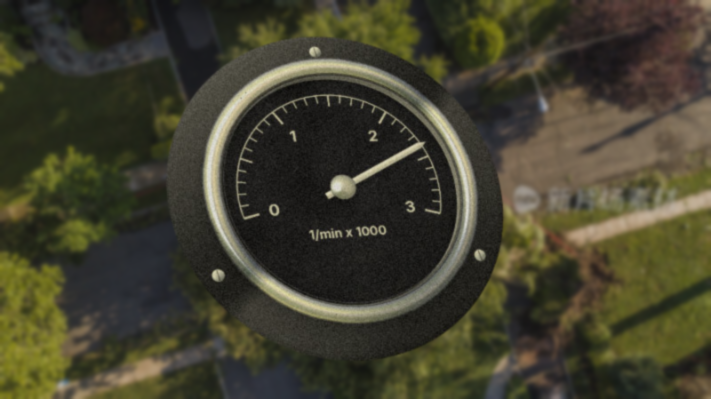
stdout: 2400; rpm
